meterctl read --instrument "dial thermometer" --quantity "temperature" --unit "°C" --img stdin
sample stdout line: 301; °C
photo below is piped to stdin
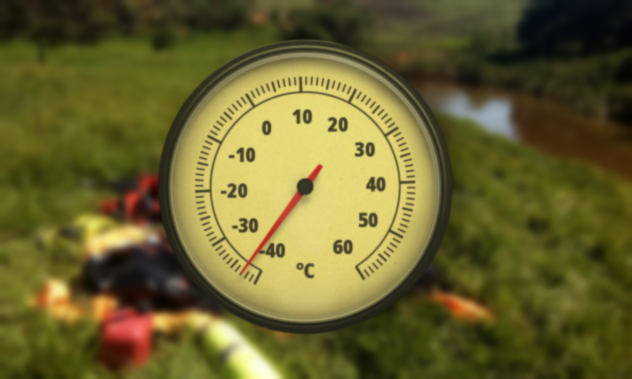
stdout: -37; °C
